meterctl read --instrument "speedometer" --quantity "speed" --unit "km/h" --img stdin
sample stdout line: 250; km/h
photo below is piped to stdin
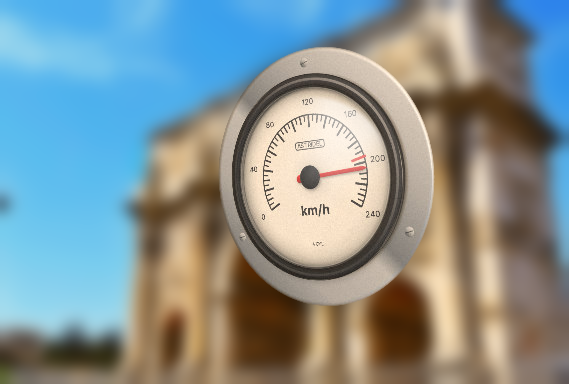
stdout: 205; km/h
